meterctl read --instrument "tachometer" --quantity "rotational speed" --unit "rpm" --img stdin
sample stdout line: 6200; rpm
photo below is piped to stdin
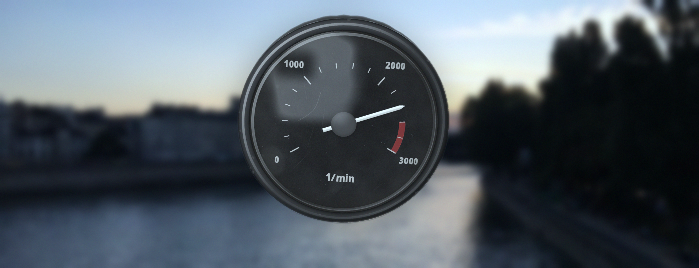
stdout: 2400; rpm
